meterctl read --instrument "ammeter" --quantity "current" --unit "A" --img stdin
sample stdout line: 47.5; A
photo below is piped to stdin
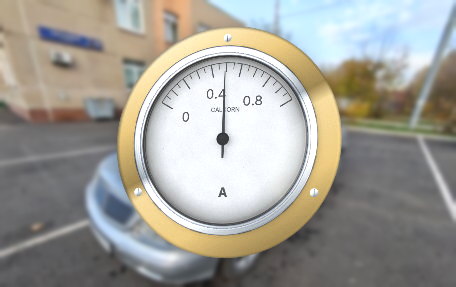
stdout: 0.5; A
